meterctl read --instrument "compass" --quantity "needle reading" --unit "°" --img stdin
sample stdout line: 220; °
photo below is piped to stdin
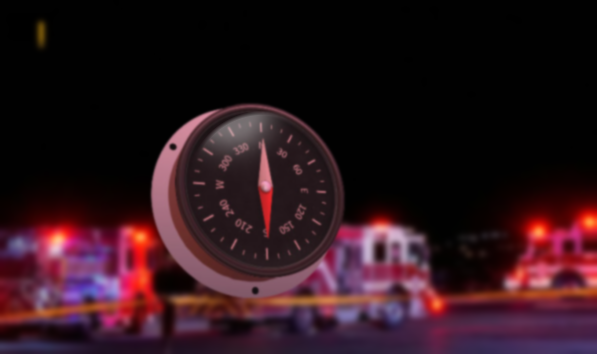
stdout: 180; °
